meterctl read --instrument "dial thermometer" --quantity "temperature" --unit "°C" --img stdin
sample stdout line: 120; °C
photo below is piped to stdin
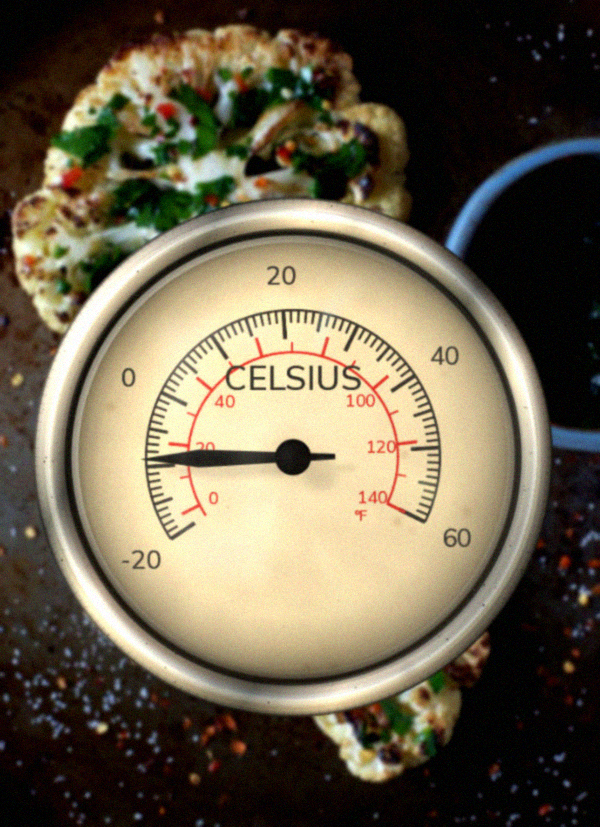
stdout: -9; °C
